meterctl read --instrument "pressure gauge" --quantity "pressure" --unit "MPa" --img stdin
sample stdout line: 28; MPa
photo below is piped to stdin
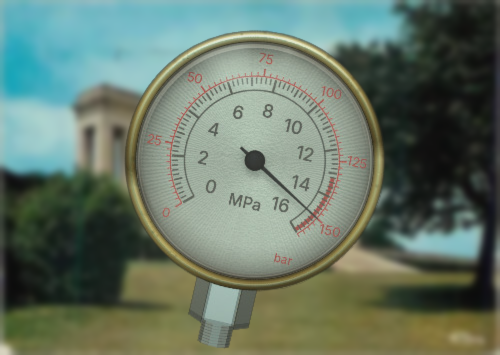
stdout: 15; MPa
